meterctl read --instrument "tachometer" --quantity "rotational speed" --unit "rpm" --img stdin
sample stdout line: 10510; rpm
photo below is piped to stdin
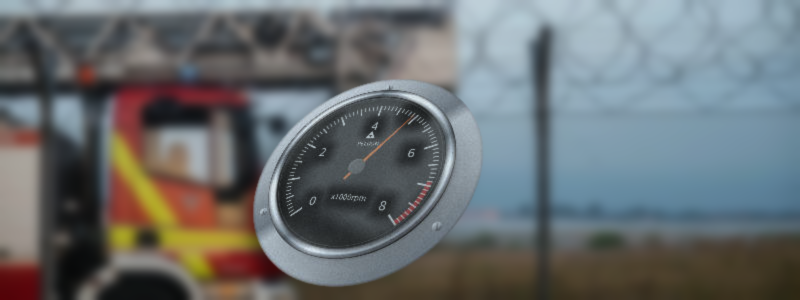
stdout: 5000; rpm
